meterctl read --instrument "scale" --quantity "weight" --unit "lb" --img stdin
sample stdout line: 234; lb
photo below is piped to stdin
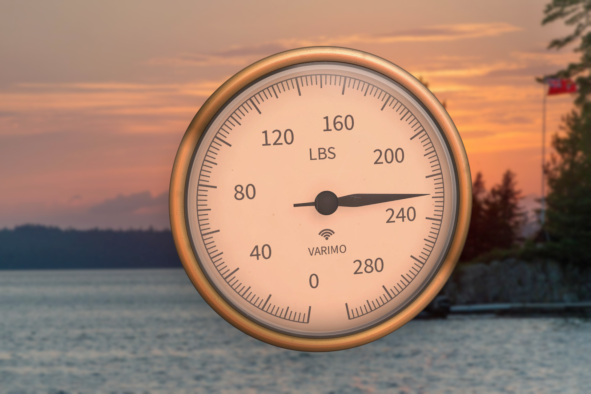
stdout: 228; lb
